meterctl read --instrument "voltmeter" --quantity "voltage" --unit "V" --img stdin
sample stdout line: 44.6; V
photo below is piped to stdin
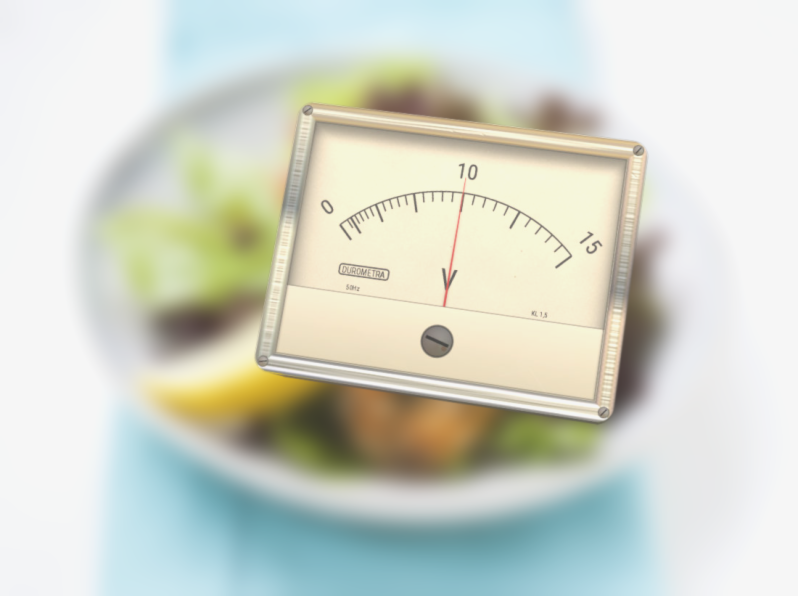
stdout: 10; V
